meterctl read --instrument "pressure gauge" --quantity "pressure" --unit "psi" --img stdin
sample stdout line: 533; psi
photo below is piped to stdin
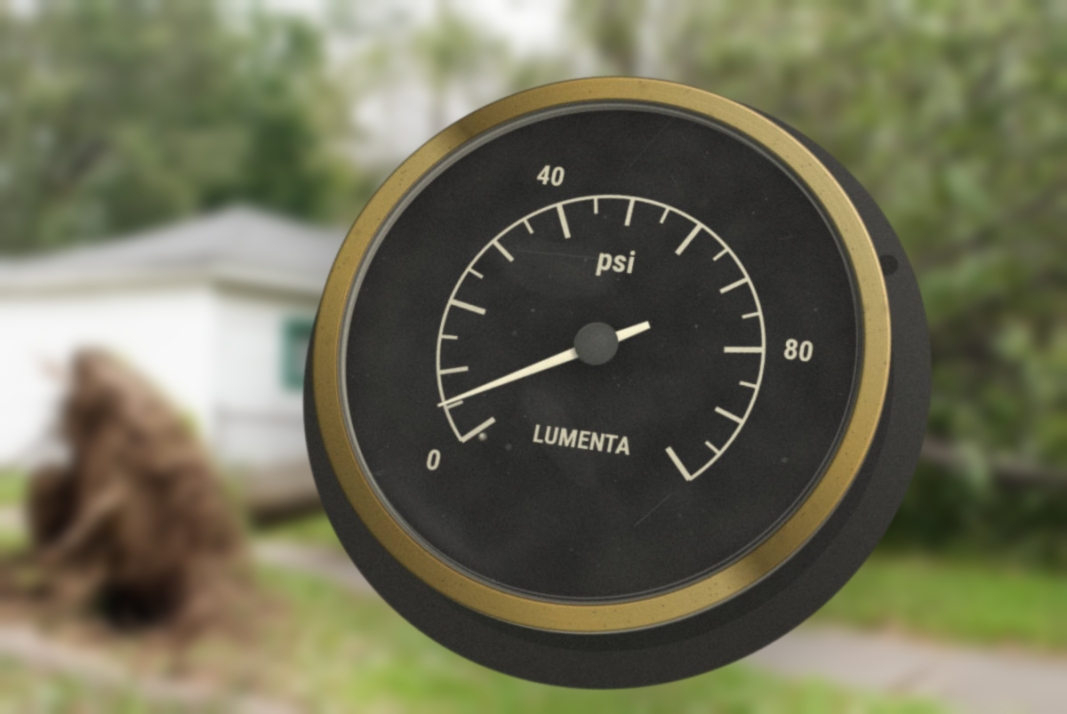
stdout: 5; psi
